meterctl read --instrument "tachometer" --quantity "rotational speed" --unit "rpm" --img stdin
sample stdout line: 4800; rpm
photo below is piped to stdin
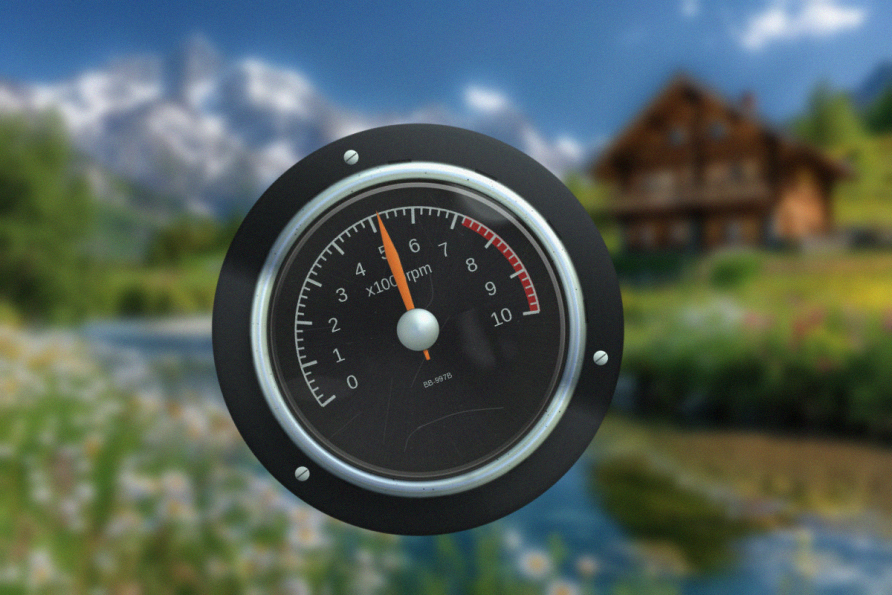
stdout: 5200; rpm
